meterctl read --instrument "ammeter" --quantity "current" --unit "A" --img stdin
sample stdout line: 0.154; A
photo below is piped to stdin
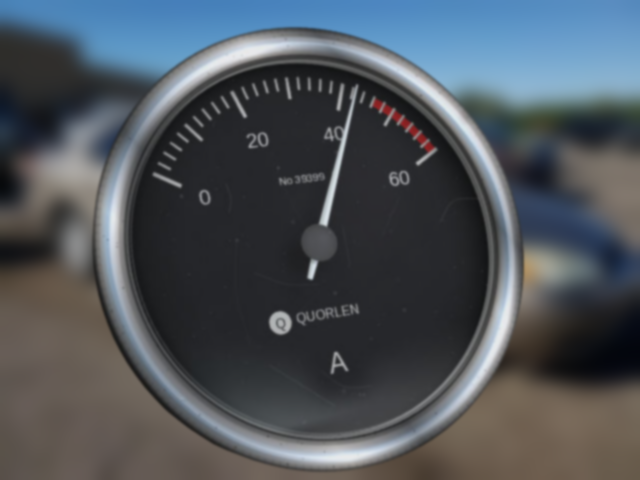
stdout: 42; A
